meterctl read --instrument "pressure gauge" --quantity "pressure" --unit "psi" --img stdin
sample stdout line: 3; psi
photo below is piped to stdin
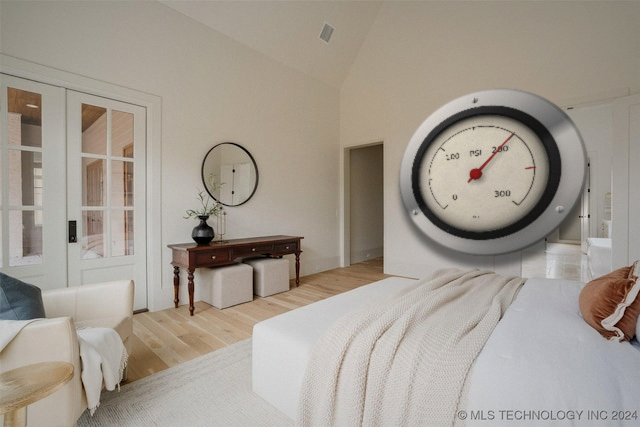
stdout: 200; psi
